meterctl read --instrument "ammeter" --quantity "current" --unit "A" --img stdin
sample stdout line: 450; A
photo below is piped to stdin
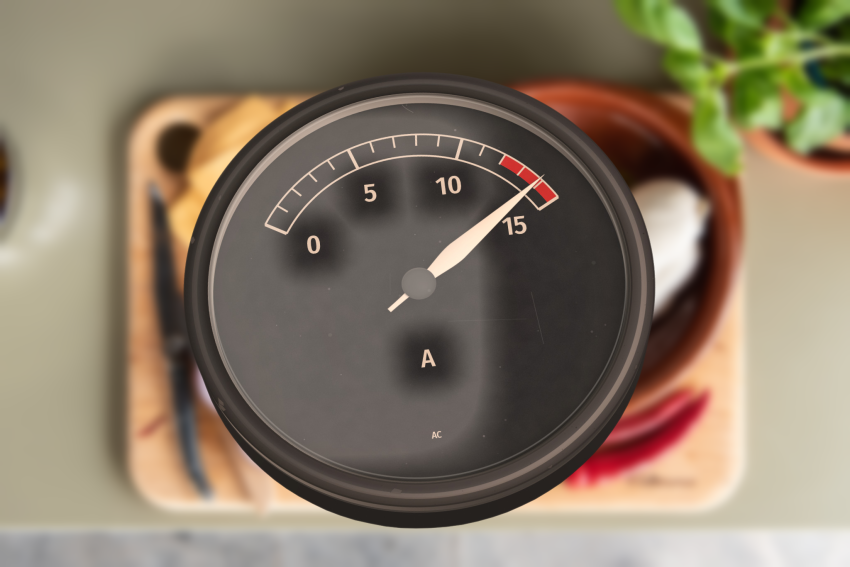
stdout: 14; A
